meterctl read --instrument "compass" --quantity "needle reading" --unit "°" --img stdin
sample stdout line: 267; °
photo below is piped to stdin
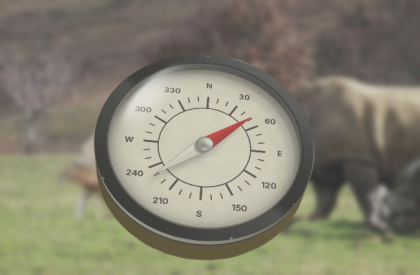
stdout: 50; °
